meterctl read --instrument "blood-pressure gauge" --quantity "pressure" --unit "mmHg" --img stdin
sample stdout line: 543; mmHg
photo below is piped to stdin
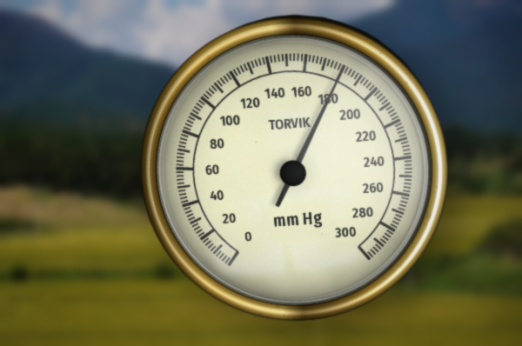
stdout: 180; mmHg
